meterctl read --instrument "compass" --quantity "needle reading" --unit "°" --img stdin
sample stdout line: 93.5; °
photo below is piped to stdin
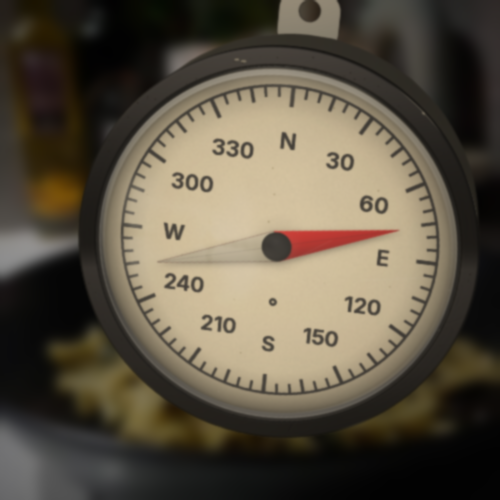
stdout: 75; °
